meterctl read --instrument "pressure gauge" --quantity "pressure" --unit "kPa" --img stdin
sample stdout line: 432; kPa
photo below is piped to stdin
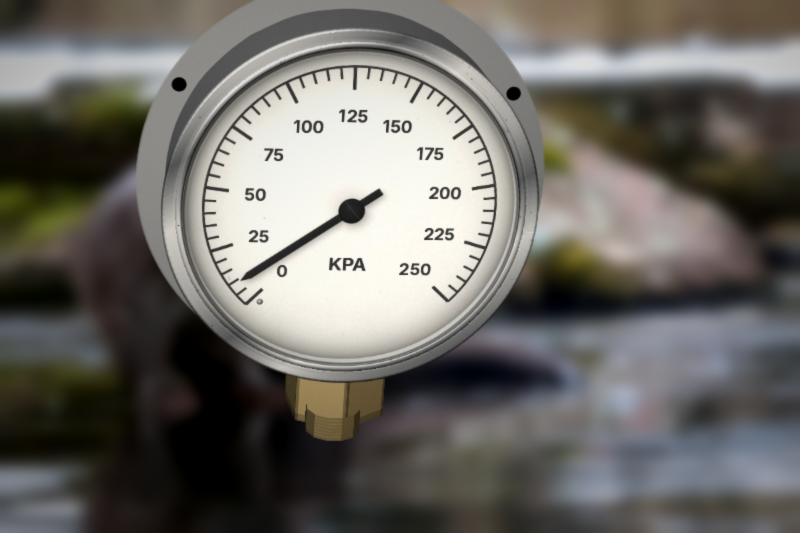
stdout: 10; kPa
